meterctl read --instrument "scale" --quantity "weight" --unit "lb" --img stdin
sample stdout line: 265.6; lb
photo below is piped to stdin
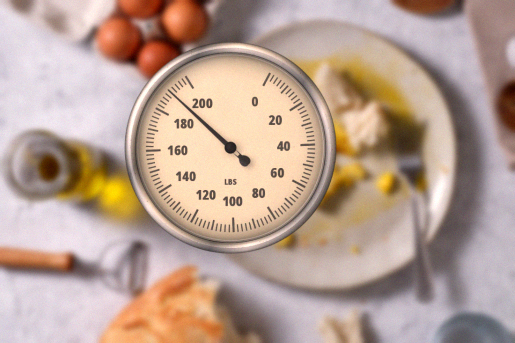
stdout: 190; lb
